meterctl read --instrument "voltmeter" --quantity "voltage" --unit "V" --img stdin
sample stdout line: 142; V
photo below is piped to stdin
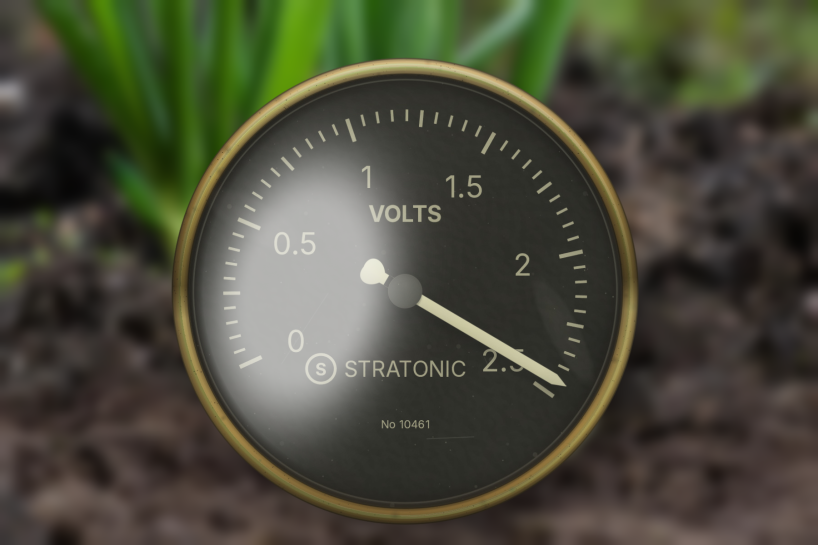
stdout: 2.45; V
